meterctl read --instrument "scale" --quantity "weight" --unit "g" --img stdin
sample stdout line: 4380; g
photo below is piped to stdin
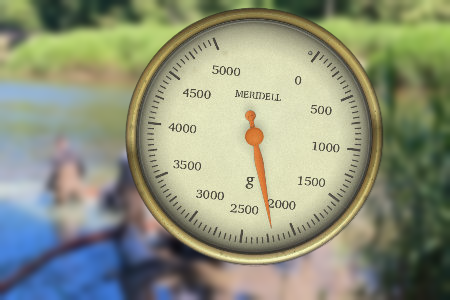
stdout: 2200; g
